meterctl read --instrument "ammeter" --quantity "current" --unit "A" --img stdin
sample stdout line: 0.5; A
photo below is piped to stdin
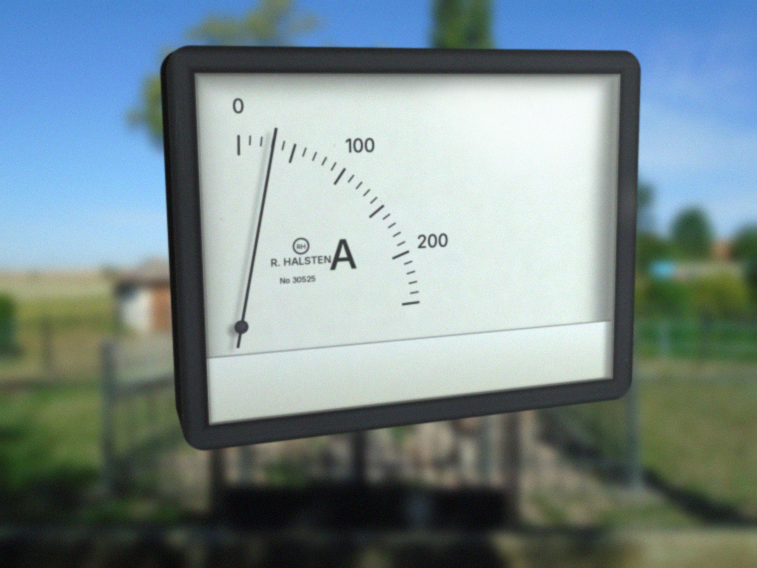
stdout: 30; A
